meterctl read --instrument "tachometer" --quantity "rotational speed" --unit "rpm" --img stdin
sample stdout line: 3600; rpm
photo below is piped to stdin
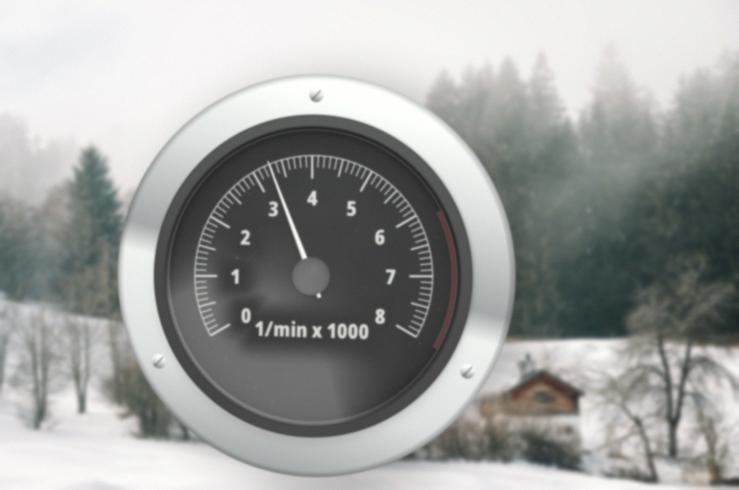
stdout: 3300; rpm
